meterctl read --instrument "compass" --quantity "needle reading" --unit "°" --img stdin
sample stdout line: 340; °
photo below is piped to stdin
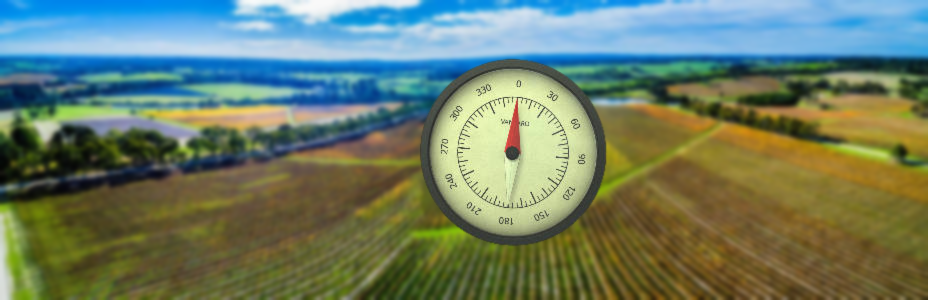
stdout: 0; °
